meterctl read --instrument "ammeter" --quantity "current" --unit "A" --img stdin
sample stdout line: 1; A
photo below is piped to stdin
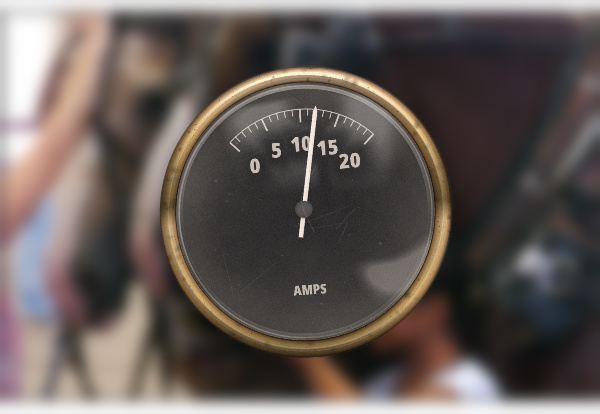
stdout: 12; A
